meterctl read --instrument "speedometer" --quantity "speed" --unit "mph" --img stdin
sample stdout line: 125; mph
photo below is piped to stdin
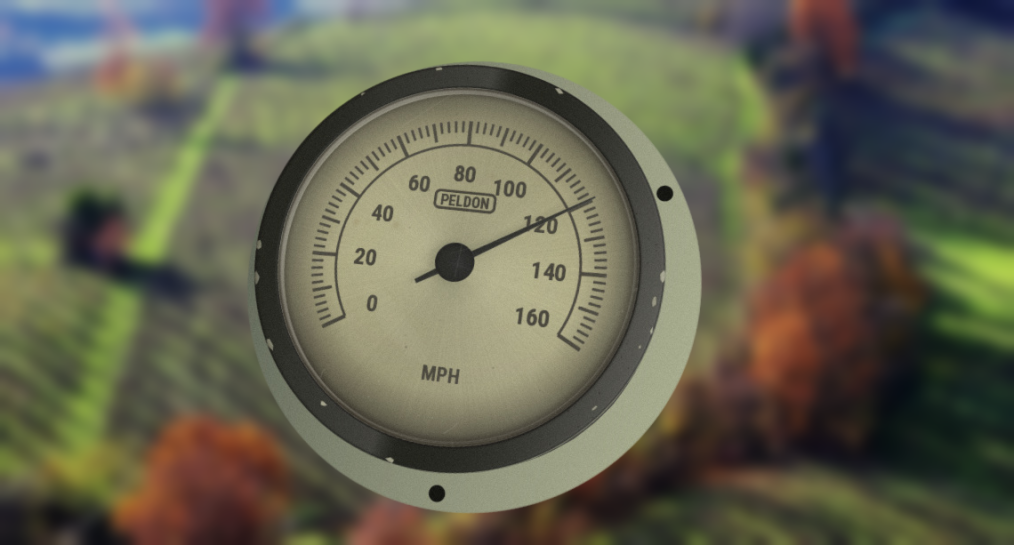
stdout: 120; mph
